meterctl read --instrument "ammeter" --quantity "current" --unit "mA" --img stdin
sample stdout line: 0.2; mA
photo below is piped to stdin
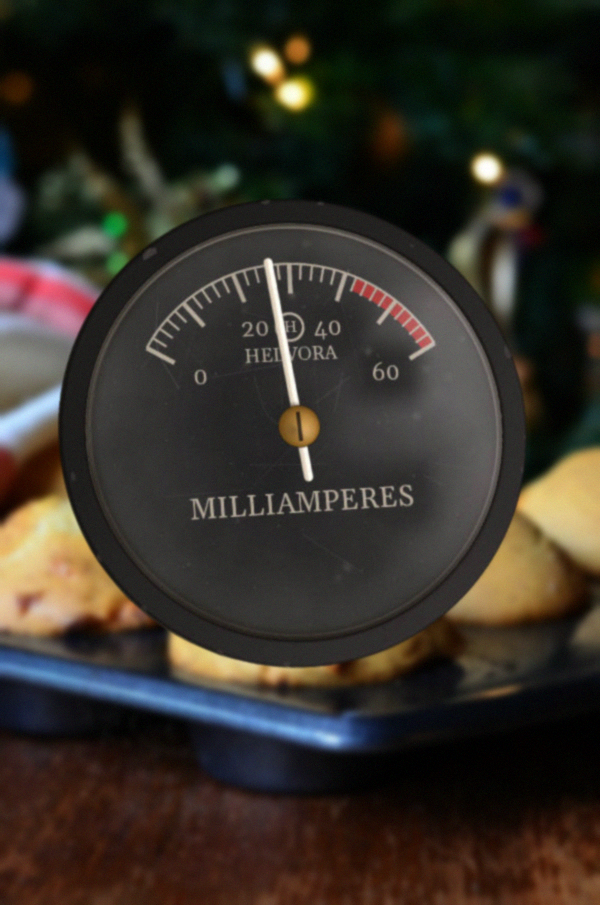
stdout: 26; mA
